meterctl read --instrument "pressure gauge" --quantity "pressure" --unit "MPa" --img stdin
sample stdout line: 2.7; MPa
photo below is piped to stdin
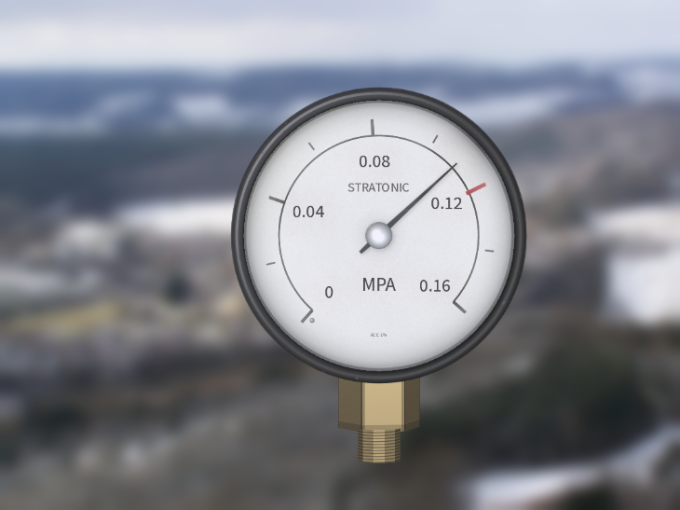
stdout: 0.11; MPa
